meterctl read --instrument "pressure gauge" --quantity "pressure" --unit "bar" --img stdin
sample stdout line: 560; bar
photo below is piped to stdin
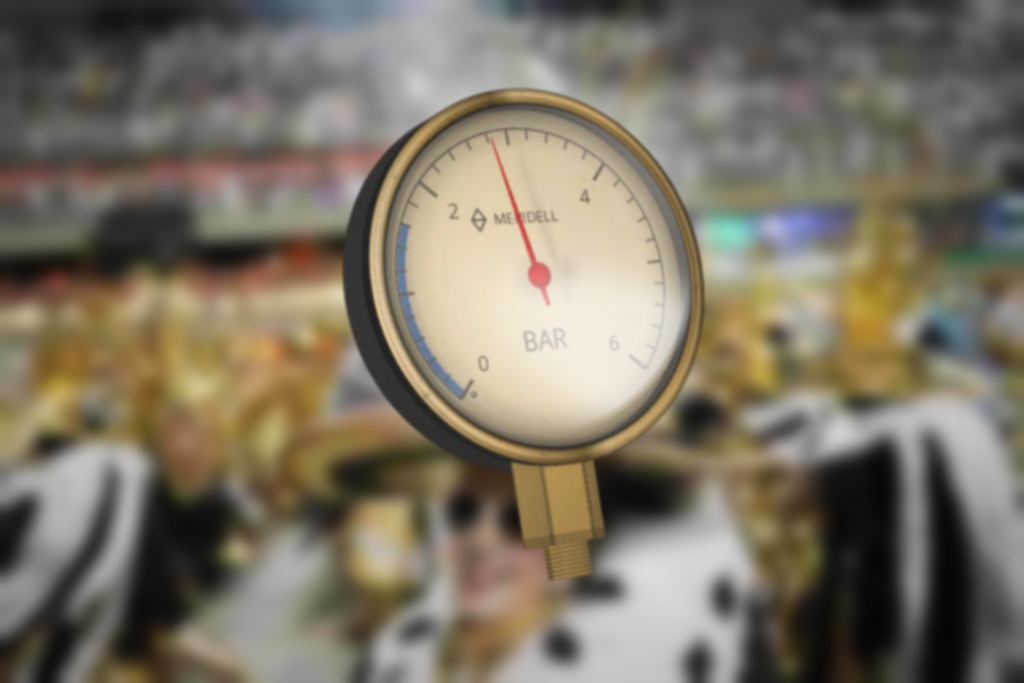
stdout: 2.8; bar
